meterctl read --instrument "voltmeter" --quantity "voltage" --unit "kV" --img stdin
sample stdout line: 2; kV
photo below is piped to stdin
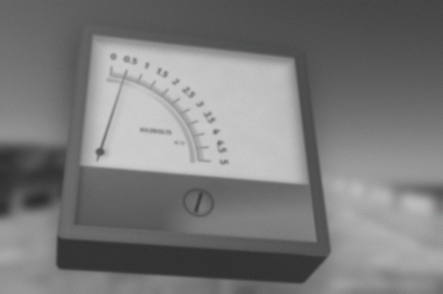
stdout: 0.5; kV
